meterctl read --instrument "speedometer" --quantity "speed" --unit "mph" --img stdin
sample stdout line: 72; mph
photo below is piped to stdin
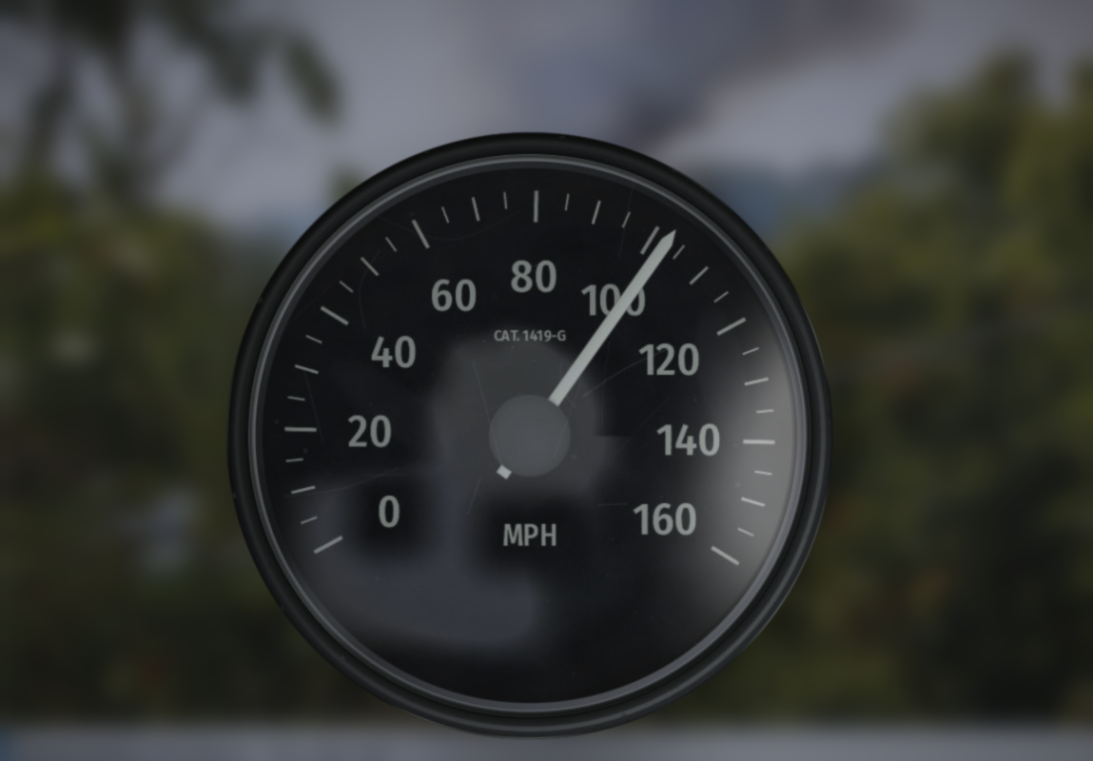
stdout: 102.5; mph
